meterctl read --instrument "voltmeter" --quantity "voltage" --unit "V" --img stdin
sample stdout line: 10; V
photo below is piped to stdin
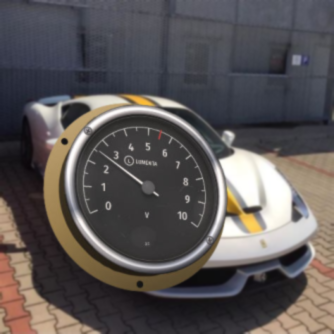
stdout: 2.5; V
